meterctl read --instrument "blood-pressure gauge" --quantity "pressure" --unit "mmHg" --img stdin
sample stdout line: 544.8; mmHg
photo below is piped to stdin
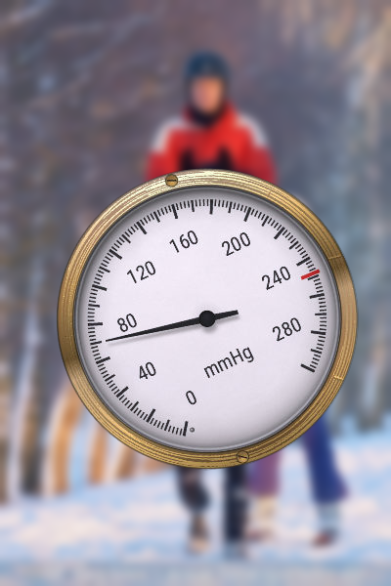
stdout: 70; mmHg
